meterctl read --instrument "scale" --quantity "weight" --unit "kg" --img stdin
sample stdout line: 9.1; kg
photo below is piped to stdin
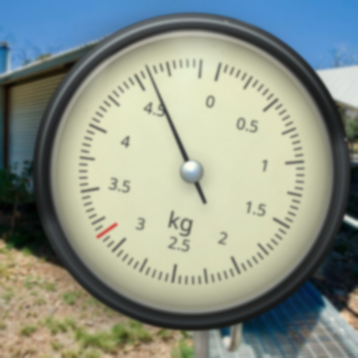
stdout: 4.6; kg
